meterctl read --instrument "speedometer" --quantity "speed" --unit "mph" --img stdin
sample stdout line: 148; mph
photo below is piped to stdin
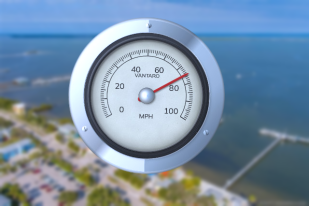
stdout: 75; mph
